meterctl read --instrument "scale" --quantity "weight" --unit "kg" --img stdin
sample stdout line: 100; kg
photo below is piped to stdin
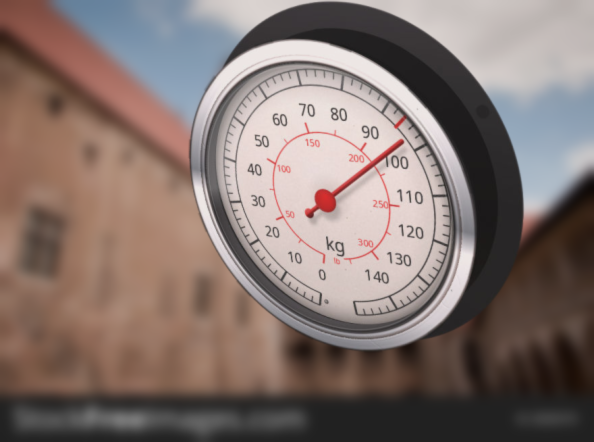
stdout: 97; kg
